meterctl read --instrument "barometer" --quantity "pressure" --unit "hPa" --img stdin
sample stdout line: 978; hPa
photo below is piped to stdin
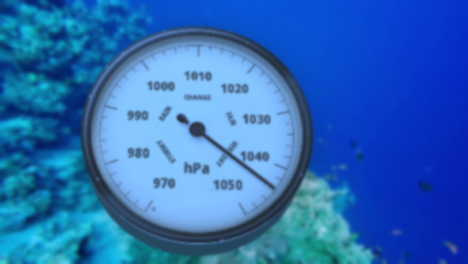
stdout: 1044; hPa
